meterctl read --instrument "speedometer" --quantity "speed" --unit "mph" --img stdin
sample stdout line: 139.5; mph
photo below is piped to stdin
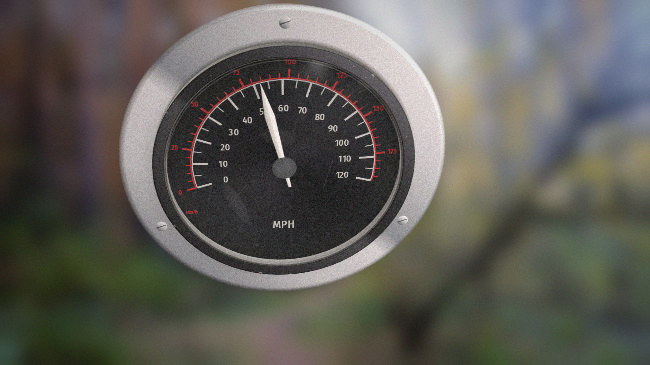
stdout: 52.5; mph
